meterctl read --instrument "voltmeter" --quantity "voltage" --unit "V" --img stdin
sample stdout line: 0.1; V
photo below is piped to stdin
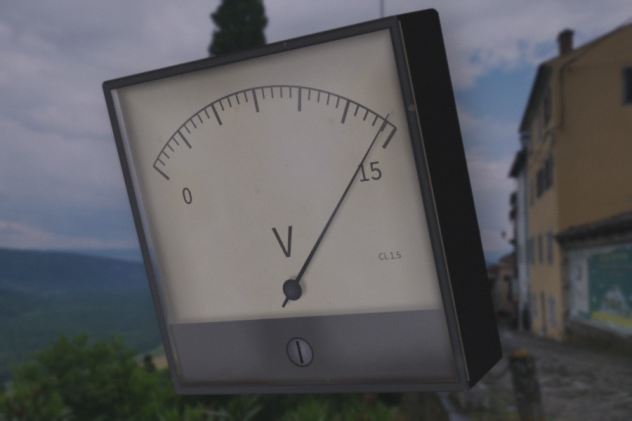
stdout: 14.5; V
